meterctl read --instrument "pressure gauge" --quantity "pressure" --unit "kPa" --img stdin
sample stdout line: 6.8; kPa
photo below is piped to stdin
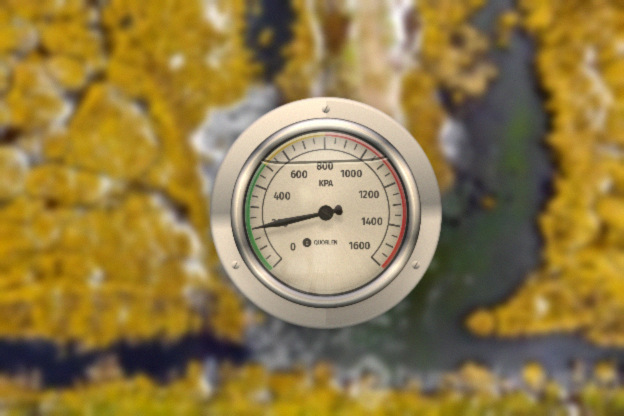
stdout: 200; kPa
